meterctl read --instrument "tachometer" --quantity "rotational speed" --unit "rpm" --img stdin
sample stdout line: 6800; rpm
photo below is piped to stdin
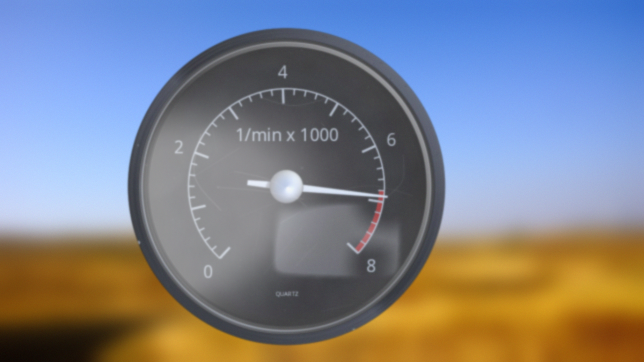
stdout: 6900; rpm
